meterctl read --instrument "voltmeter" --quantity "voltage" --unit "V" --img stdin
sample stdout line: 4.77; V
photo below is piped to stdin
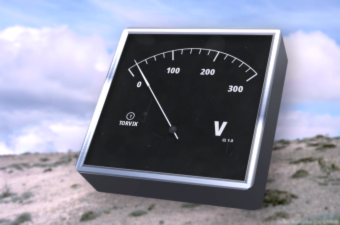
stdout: 20; V
